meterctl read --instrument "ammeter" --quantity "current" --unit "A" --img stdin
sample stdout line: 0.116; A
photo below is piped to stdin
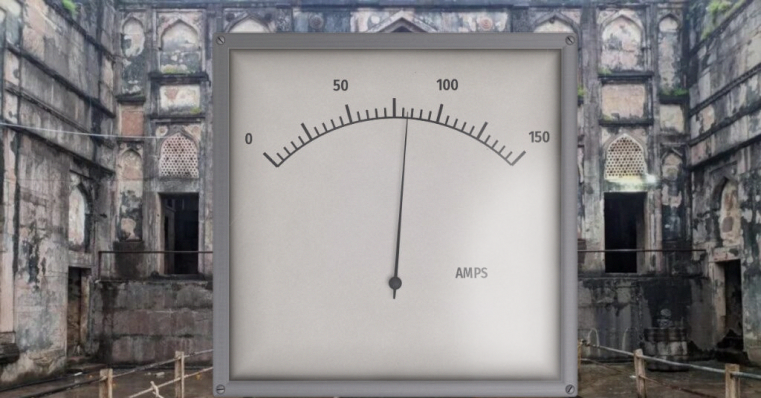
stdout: 82.5; A
